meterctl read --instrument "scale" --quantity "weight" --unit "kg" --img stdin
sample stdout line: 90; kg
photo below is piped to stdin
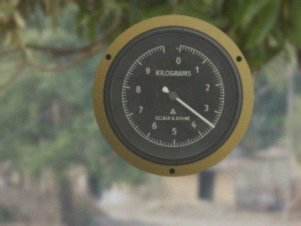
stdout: 3.5; kg
